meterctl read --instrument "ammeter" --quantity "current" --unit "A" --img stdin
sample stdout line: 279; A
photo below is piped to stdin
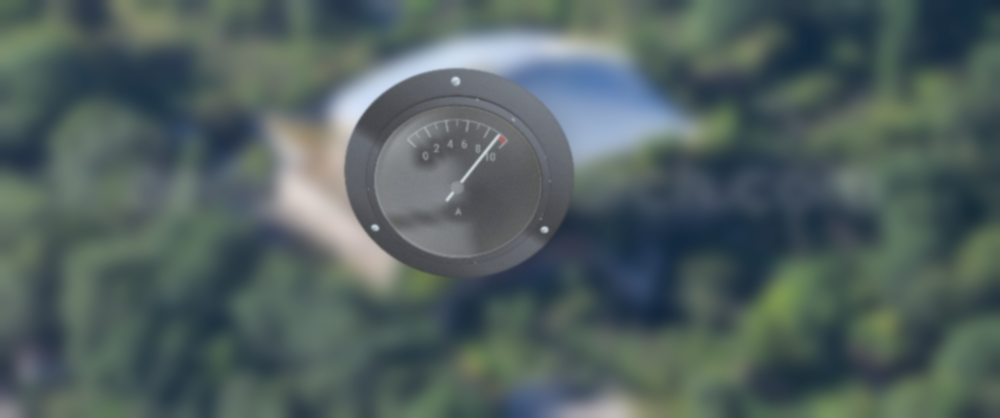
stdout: 9; A
